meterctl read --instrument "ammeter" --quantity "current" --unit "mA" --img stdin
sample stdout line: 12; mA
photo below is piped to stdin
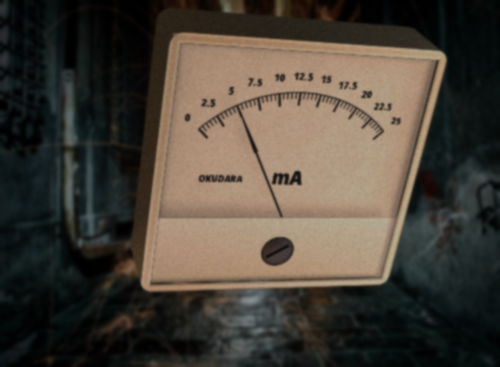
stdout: 5; mA
